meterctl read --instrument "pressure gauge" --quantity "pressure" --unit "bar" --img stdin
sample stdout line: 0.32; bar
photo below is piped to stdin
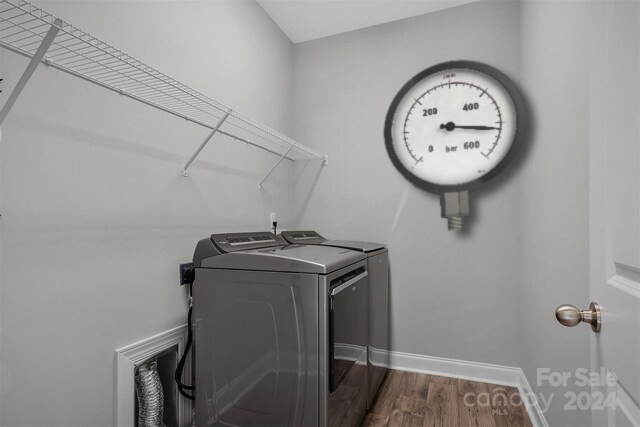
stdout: 520; bar
